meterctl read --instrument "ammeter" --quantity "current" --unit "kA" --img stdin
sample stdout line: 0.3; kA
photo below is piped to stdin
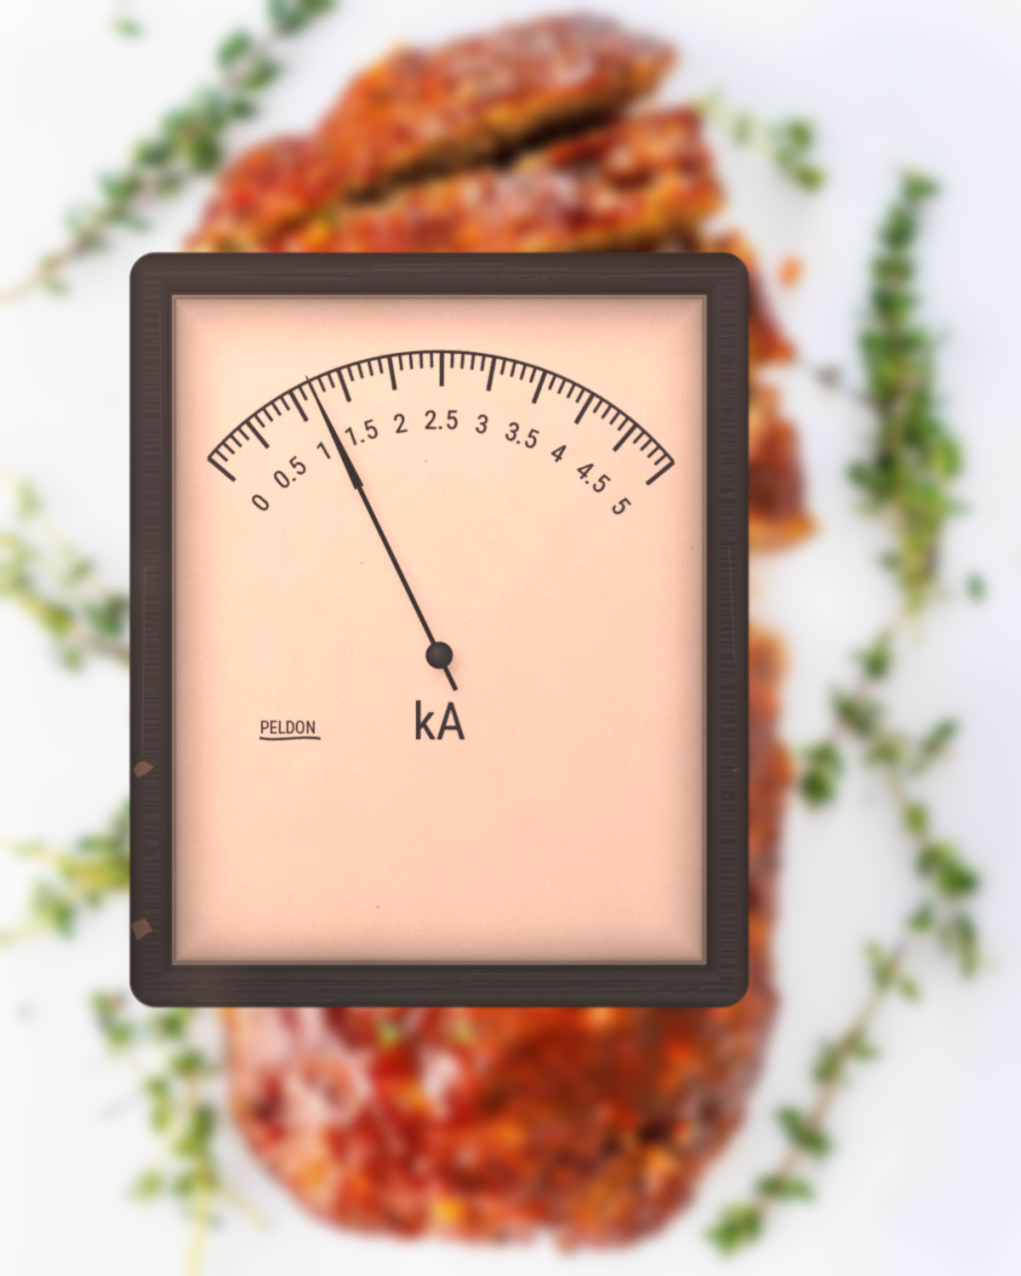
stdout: 1.2; kA
